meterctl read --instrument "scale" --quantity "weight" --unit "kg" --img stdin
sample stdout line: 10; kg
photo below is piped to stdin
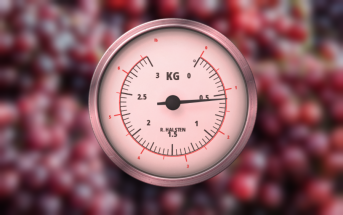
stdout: 0.55; kg
